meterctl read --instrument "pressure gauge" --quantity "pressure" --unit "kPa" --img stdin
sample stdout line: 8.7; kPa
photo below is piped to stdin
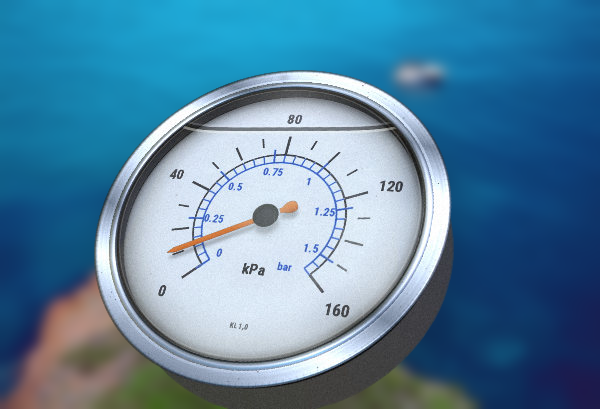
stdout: 10; kPa
